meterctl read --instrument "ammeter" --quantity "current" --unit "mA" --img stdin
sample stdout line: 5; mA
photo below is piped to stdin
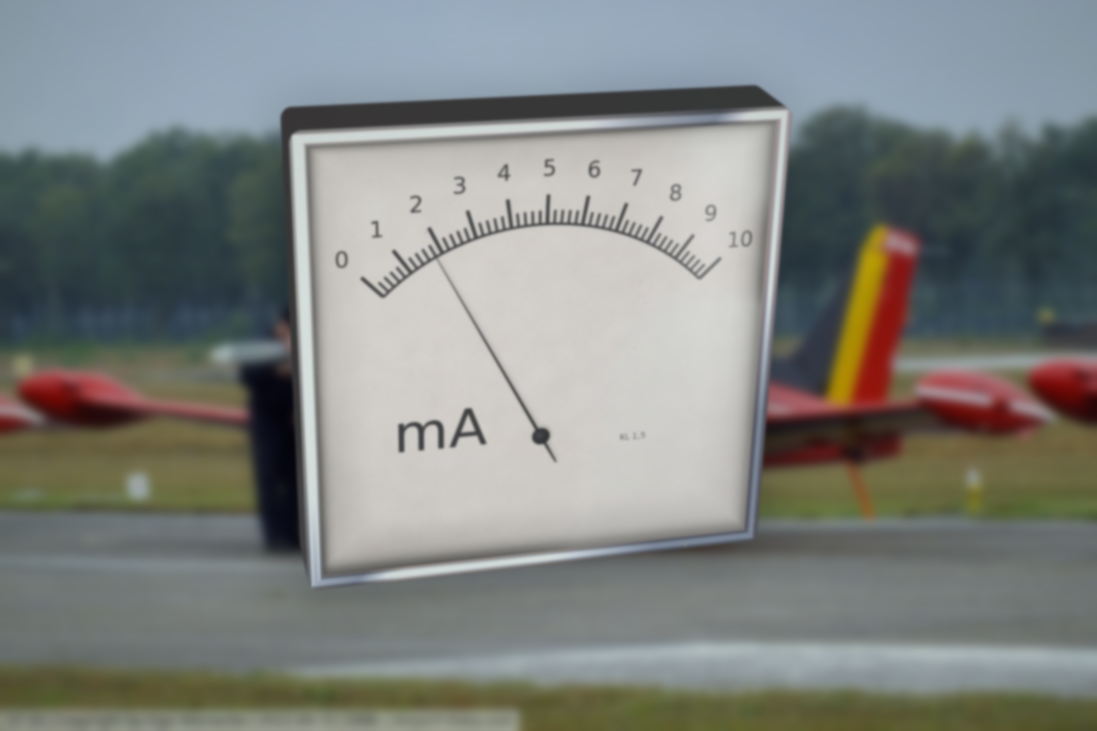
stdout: 1.8; mA
